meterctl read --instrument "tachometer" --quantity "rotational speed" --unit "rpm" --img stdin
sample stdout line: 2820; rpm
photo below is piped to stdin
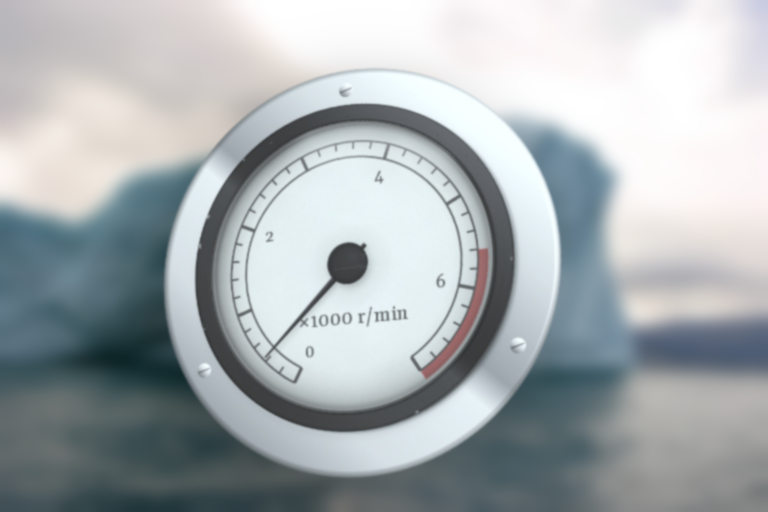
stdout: 400; rpm
